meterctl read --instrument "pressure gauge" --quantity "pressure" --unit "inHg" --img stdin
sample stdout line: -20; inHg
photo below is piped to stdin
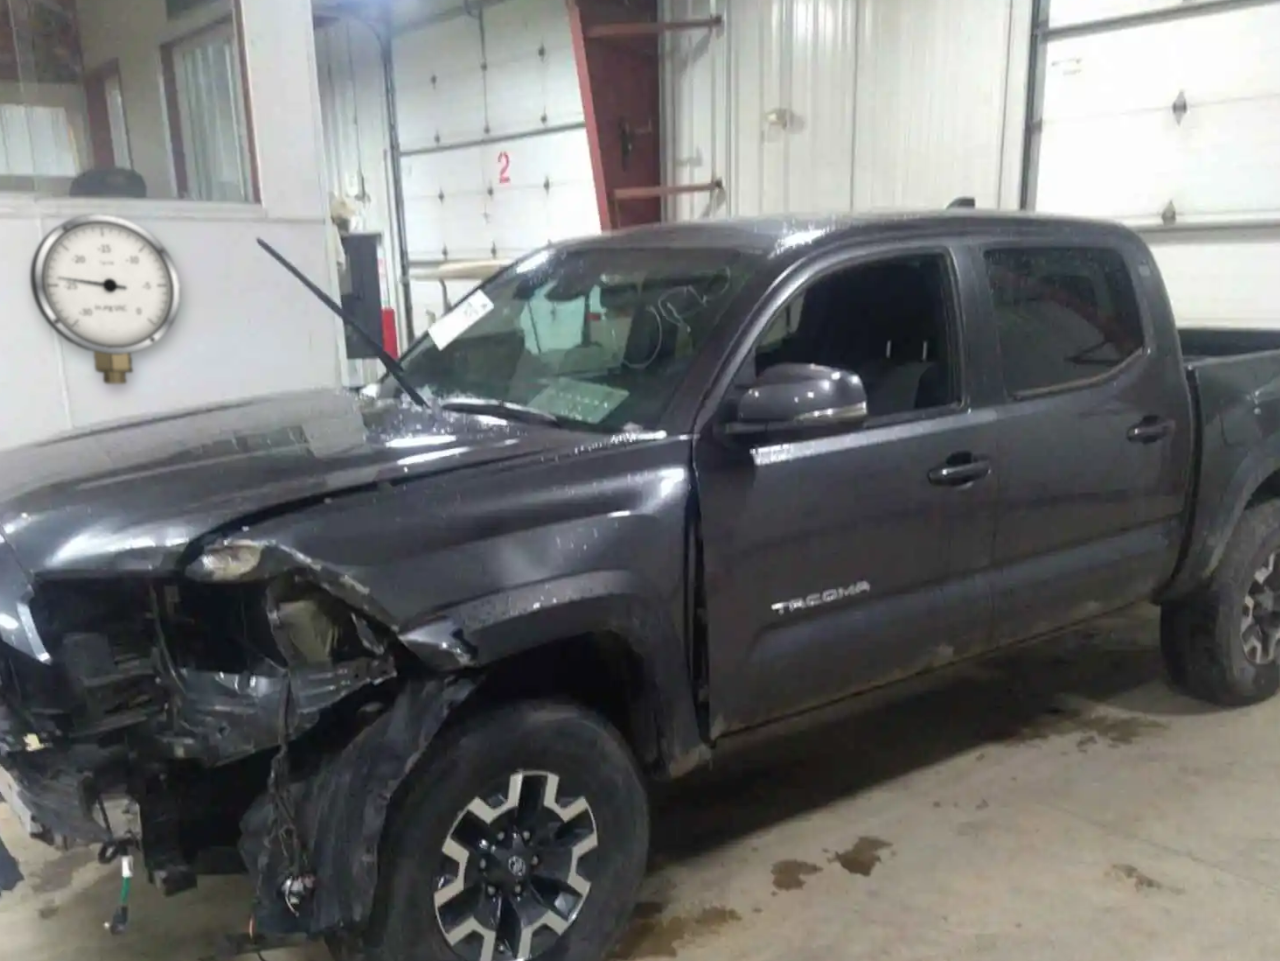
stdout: -24; inHg
